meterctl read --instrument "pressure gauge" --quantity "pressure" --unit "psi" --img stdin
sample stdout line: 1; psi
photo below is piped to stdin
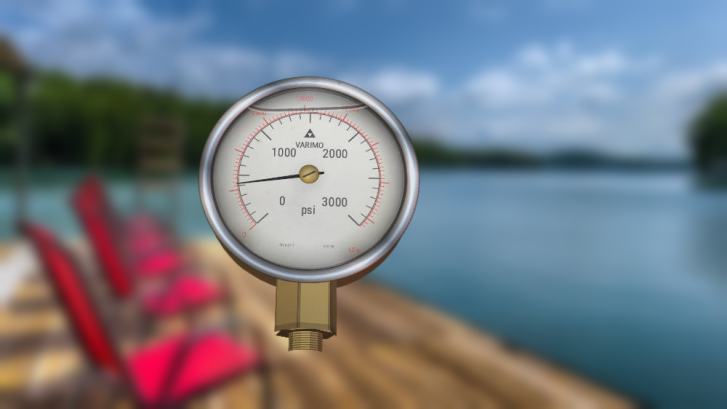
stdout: 400; psi
